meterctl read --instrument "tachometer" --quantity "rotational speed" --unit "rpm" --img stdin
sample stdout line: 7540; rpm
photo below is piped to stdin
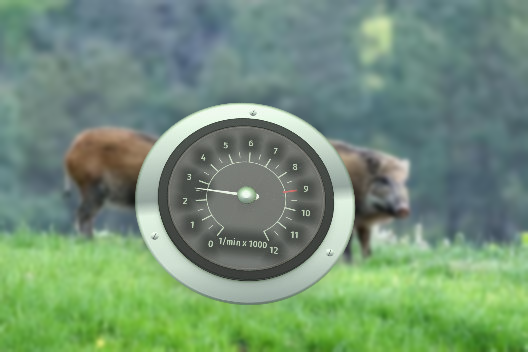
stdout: 2500; rpm
